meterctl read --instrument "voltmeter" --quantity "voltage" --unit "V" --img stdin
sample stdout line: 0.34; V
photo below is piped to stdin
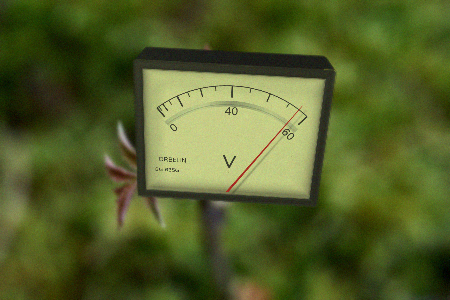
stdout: 57.5; V
